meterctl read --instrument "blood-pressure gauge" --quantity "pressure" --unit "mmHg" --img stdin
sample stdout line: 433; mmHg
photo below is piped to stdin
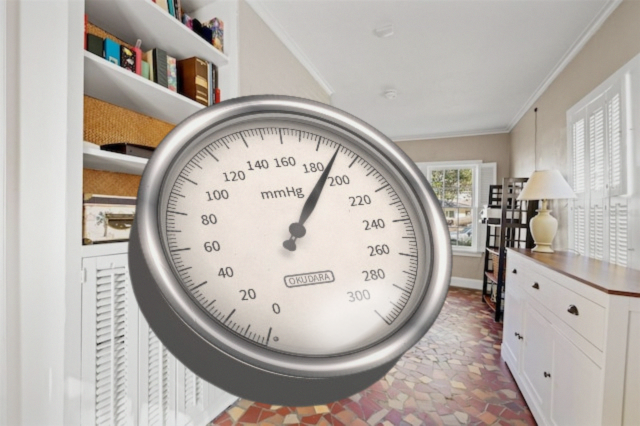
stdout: 190; mmHg
